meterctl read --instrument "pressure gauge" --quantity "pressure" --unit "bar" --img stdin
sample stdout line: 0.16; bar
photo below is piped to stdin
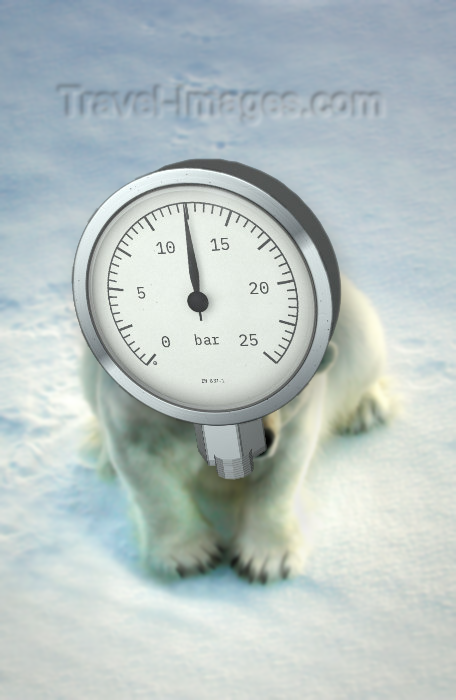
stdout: 12.5; bar
